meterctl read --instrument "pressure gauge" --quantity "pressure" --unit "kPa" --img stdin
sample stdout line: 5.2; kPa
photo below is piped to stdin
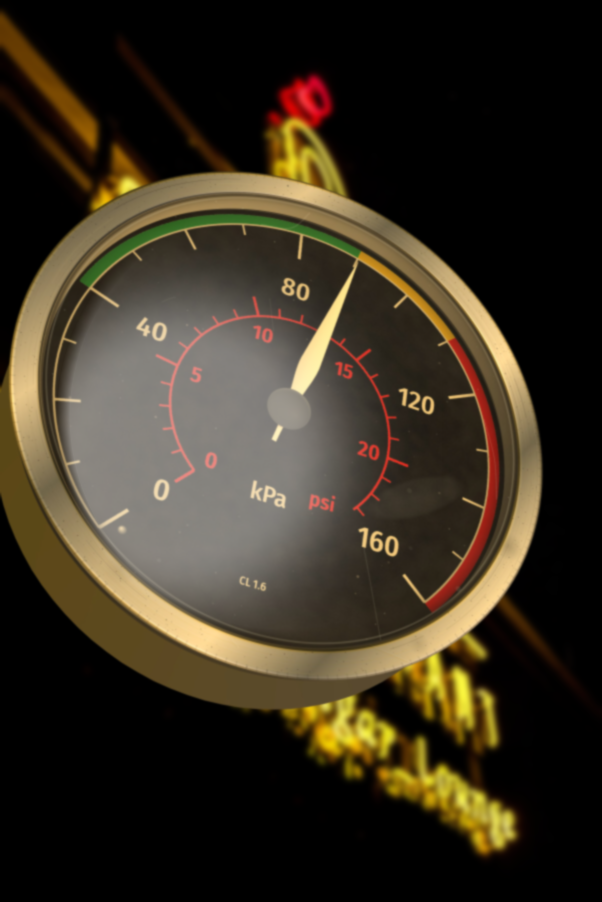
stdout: 90; kPa
